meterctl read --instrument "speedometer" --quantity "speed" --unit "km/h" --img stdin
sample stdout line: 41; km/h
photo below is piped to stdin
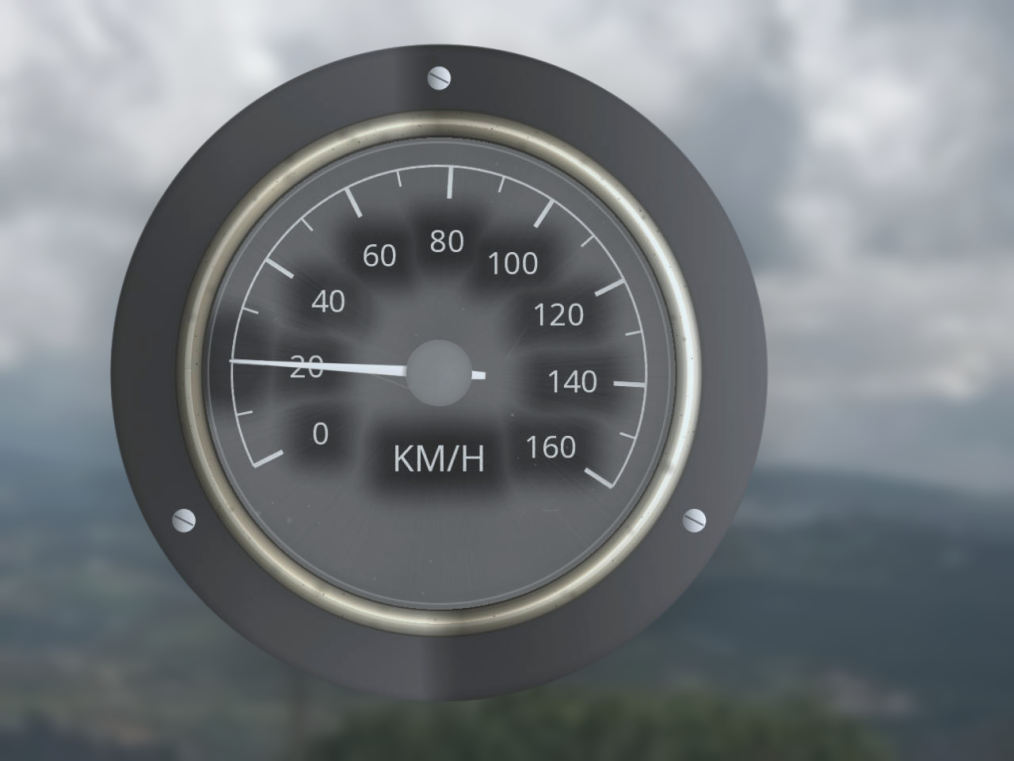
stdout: 20; km/h
